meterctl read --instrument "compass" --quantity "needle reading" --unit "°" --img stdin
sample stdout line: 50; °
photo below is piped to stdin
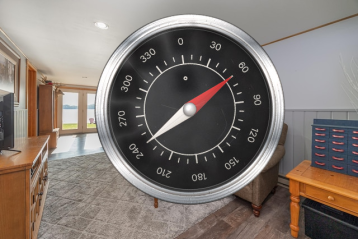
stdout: 60; °
